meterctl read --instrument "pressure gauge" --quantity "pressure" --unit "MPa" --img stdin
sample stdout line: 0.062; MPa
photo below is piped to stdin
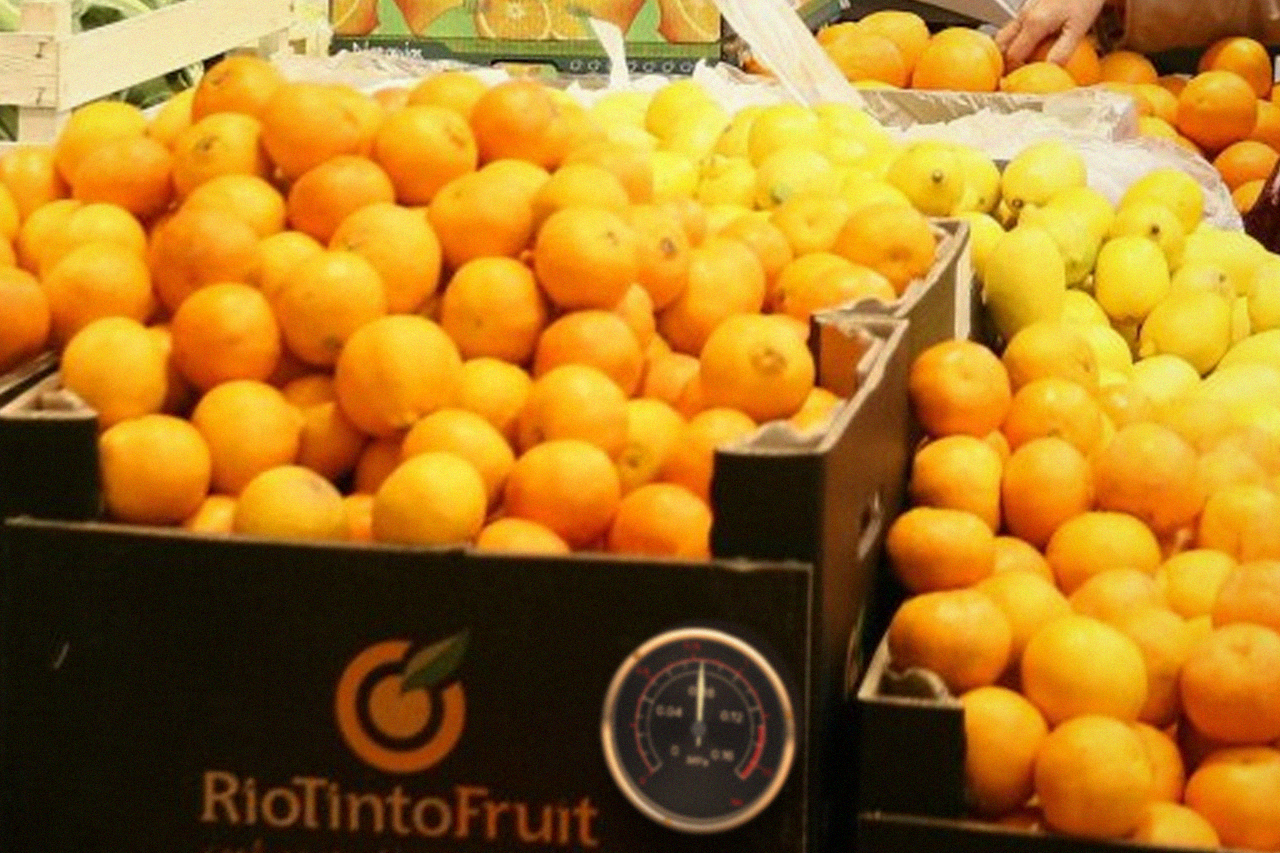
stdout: 0.08; MPa
